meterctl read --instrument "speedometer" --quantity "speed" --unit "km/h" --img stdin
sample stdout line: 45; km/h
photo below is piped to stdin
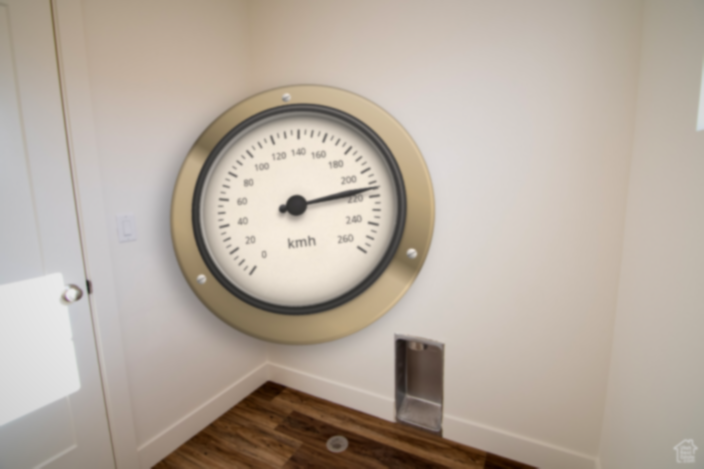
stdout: 215; km/h
